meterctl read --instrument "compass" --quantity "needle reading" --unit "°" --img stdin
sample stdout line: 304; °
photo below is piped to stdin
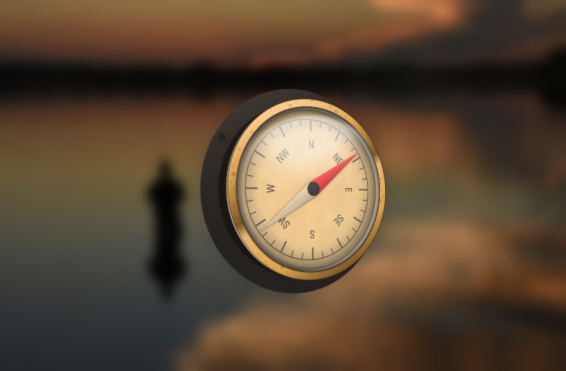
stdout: 55; °
